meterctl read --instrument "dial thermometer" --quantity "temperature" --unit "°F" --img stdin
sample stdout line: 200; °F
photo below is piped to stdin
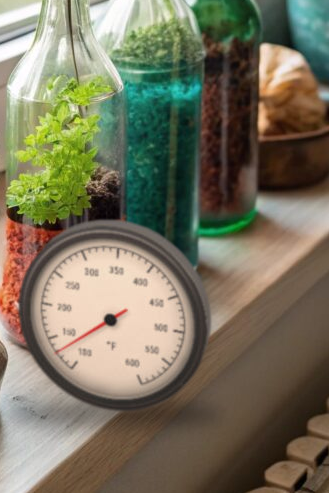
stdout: 130; °F
